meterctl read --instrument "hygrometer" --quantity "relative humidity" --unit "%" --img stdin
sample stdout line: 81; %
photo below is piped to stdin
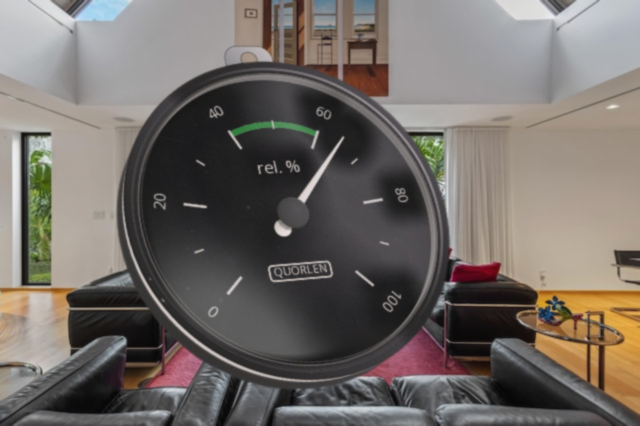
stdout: 65; %
